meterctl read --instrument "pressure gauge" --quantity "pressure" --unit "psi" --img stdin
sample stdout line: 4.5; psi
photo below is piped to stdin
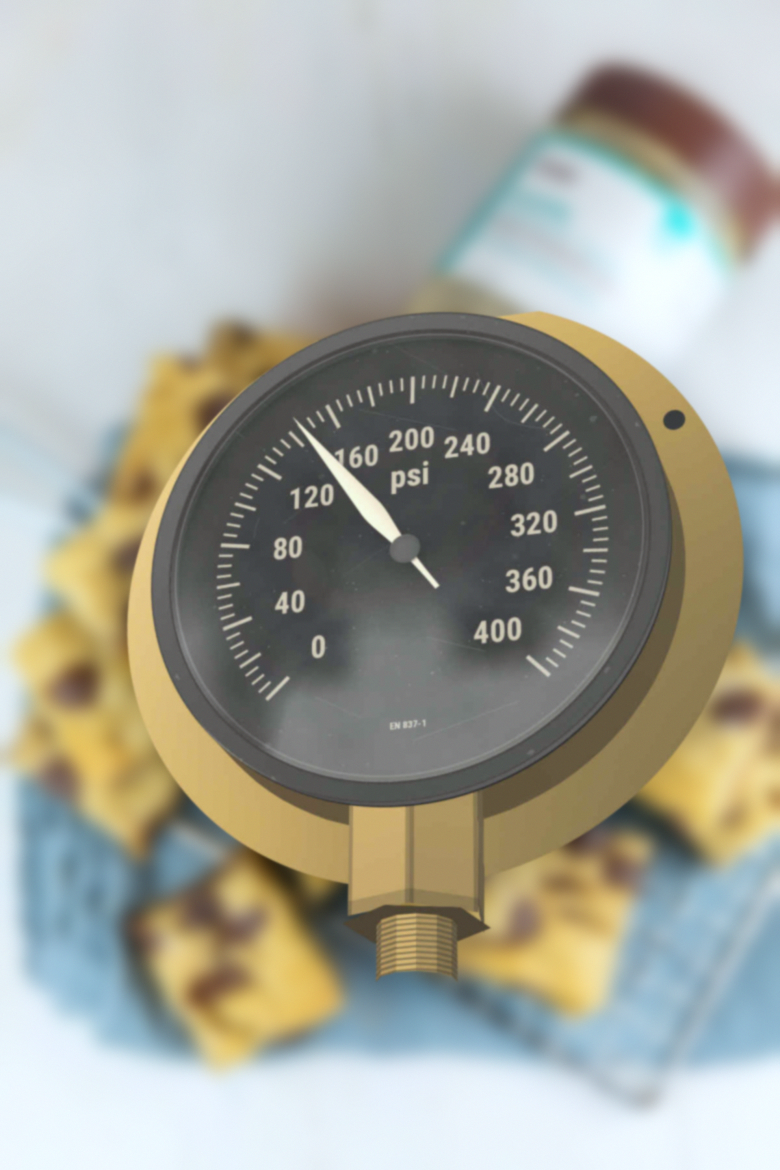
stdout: 145; psi
